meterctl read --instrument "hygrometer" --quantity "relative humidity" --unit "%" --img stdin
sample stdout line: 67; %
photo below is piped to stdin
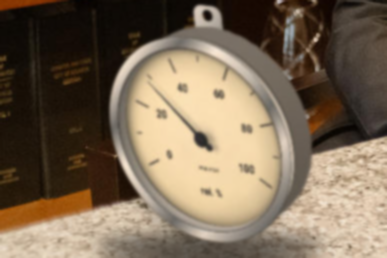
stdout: 30; %
